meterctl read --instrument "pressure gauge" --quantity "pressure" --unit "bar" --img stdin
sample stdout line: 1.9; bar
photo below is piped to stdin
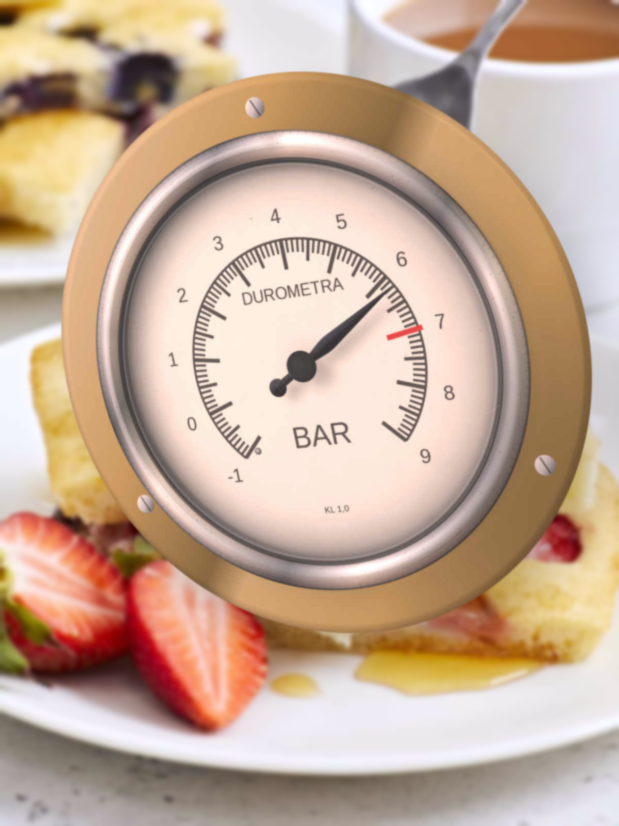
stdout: 6.2; bar
